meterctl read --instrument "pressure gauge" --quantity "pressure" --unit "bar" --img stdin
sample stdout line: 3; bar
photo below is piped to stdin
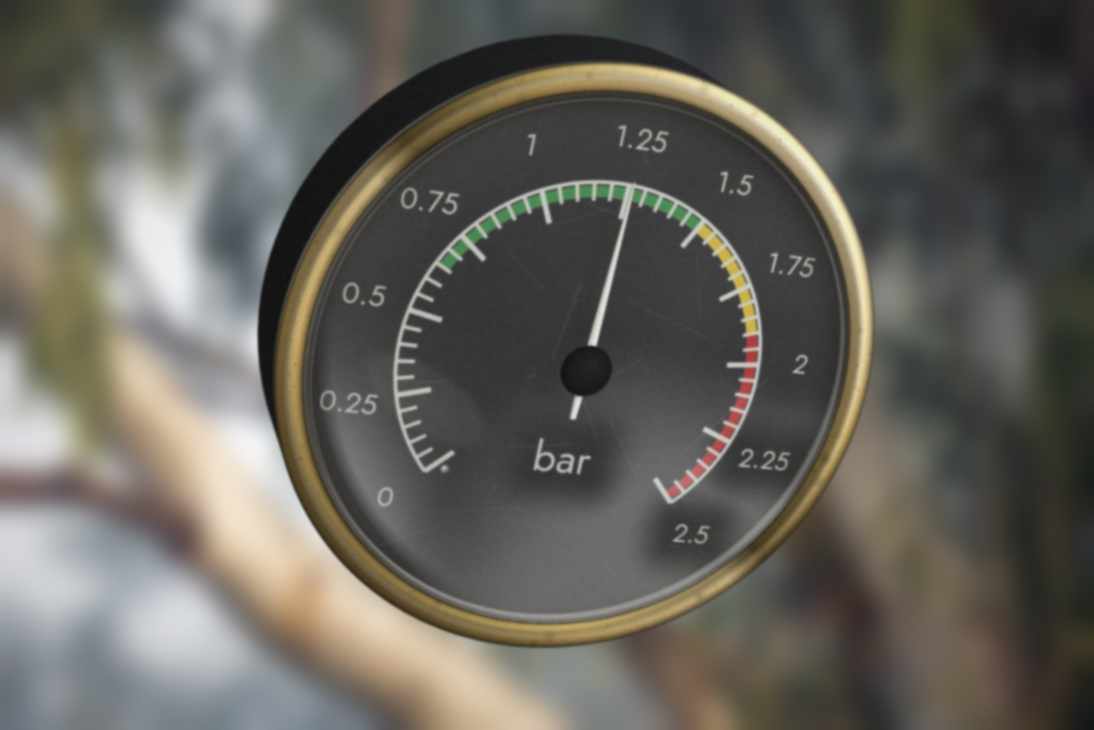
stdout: 1.25; bar
